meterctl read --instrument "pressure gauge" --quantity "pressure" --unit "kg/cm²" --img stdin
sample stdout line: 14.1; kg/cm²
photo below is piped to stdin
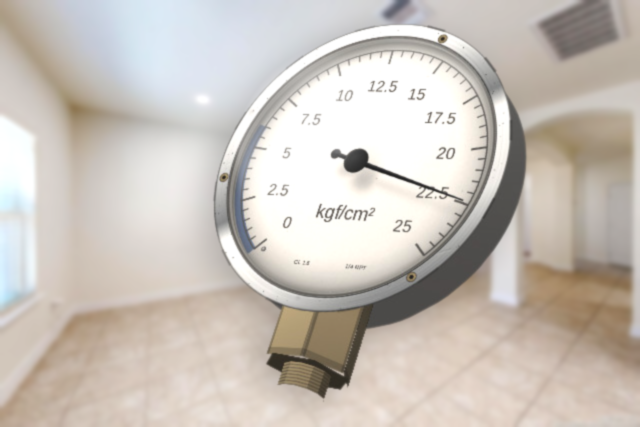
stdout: 22.5; kg/cm²
